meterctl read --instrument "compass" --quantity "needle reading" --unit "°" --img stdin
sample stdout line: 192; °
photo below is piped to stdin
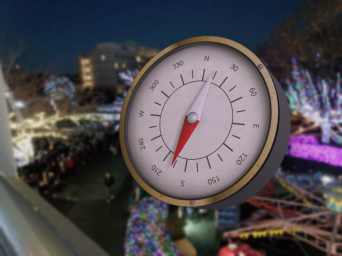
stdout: 195; °
